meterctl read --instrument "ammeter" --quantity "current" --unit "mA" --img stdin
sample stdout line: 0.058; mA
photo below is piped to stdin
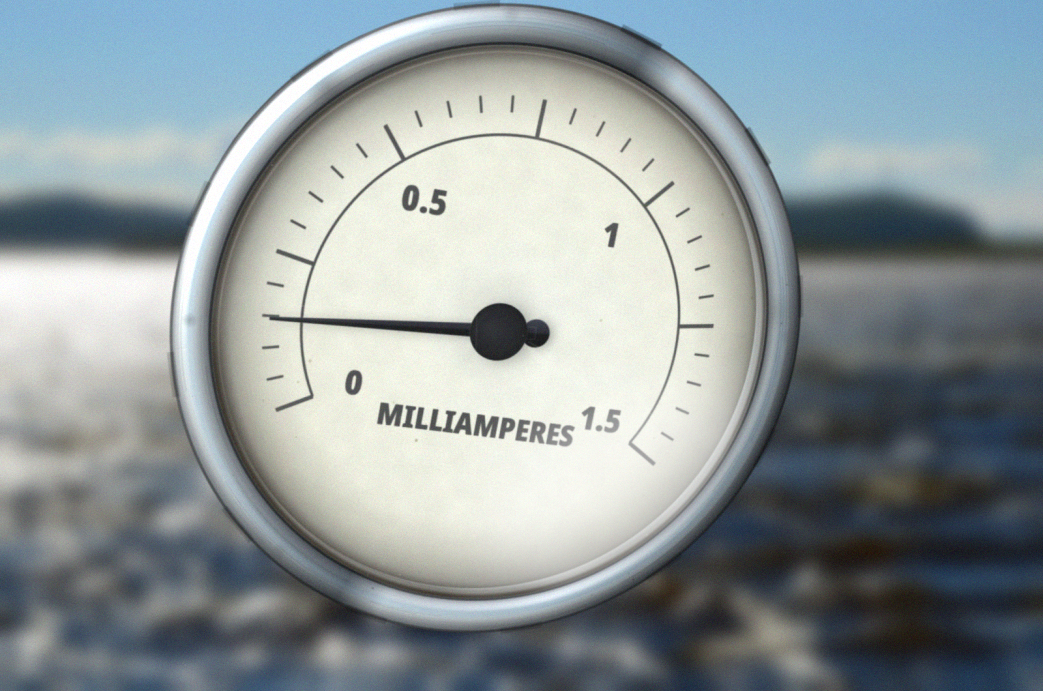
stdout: 0.15; mA
